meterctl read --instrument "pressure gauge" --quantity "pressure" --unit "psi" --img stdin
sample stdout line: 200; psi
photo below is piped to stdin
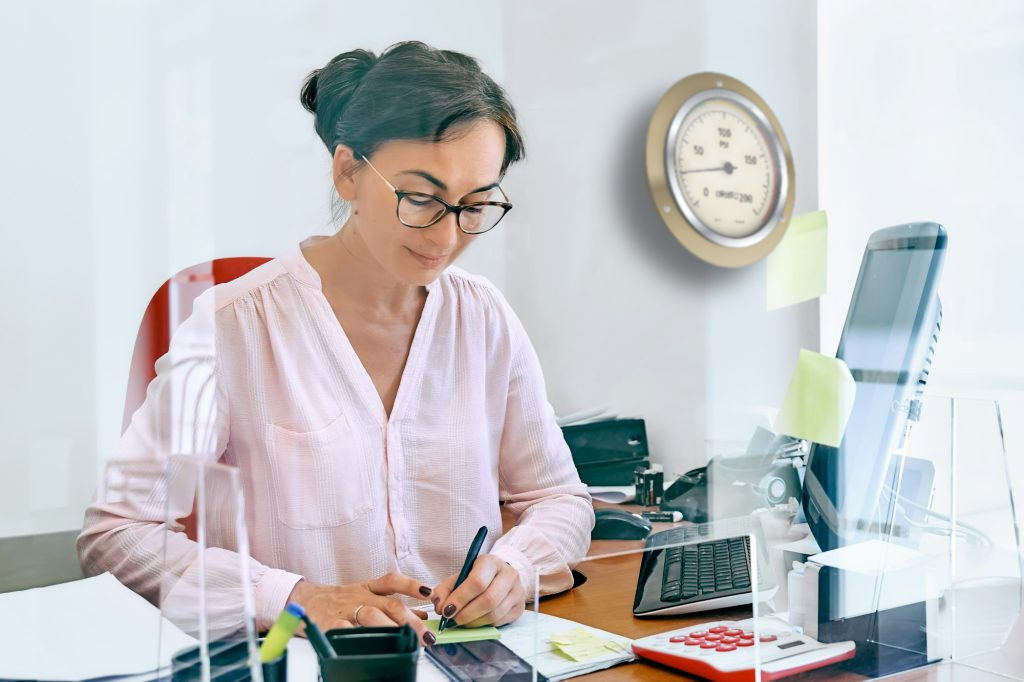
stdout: 25; psi
